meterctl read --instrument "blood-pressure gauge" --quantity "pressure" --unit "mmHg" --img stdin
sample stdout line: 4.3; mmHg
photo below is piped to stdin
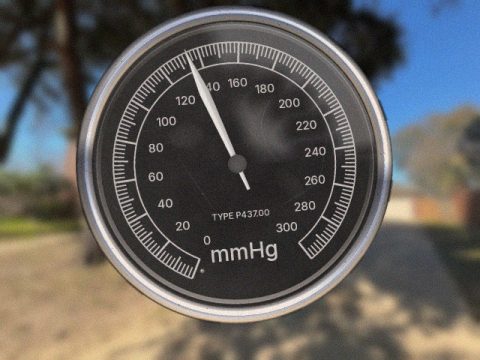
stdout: 134; mmHg
